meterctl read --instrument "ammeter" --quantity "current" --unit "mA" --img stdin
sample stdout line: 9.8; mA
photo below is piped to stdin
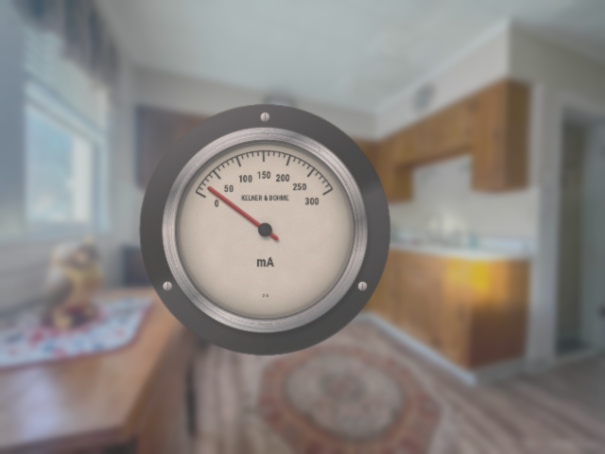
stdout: 20; mA
